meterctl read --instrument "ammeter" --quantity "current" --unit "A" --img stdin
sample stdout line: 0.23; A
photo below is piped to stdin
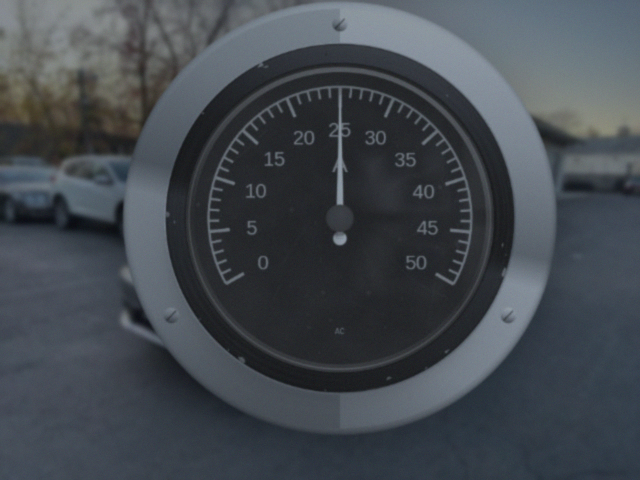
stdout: 25; A
